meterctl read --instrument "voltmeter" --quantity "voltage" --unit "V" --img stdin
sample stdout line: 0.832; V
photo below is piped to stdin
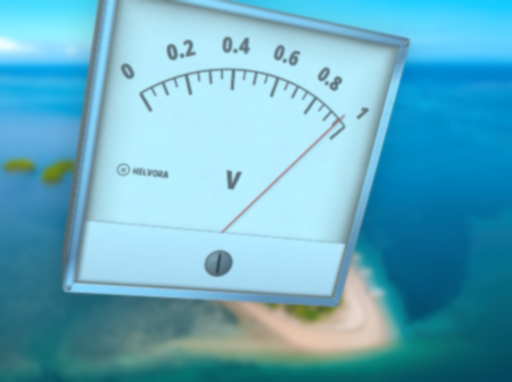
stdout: 0.95; V
